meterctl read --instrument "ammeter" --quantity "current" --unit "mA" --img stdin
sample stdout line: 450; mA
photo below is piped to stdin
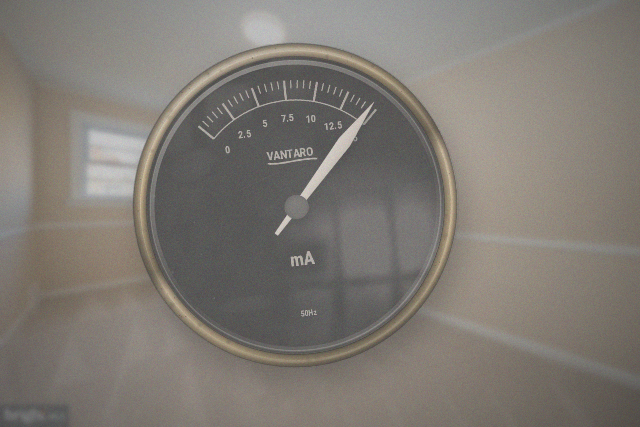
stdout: 14.5; mA
